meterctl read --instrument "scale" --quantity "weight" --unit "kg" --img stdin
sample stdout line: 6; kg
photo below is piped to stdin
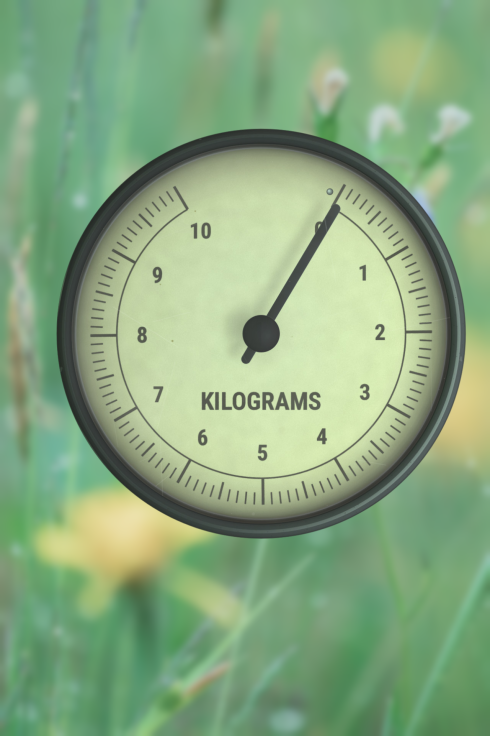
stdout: 0.05; kg
